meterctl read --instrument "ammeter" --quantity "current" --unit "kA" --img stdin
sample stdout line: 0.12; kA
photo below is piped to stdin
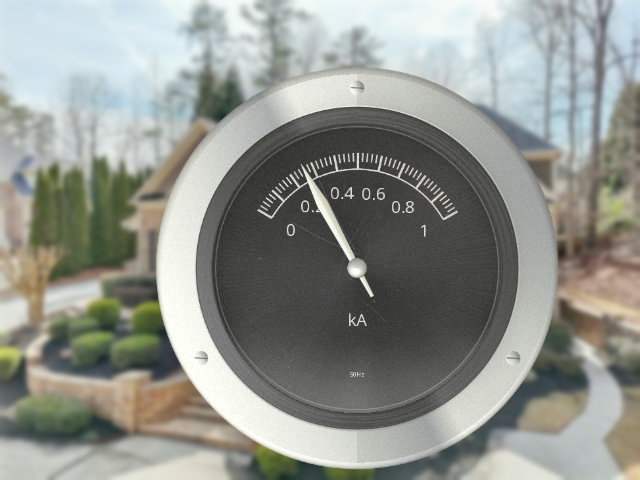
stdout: 0.26; kA
